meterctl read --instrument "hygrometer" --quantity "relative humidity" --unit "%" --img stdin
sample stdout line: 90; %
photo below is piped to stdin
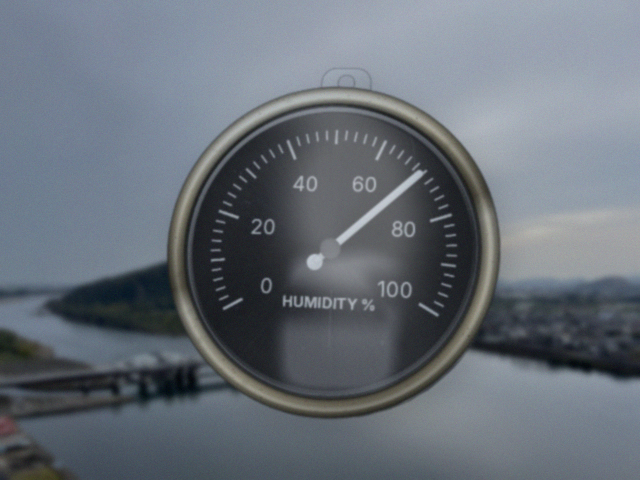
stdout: 70; %
